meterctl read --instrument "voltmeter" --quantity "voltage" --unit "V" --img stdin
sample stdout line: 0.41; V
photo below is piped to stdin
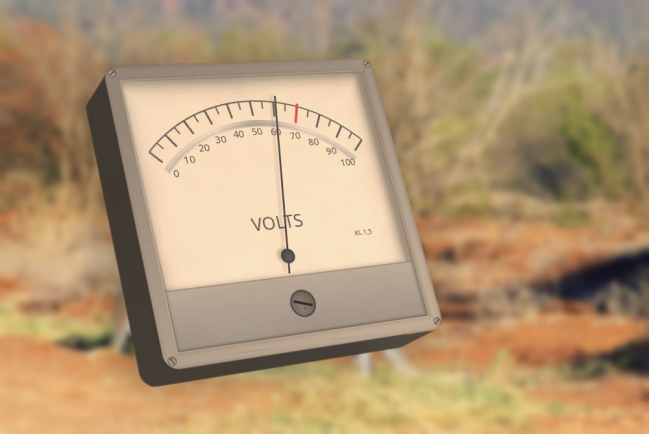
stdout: 60; V
